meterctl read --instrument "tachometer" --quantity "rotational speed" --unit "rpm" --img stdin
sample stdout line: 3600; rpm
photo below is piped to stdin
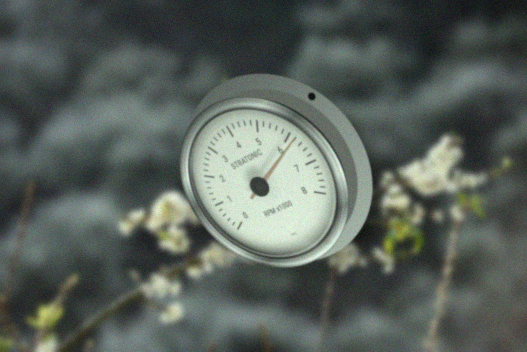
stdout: 6200; rpm
